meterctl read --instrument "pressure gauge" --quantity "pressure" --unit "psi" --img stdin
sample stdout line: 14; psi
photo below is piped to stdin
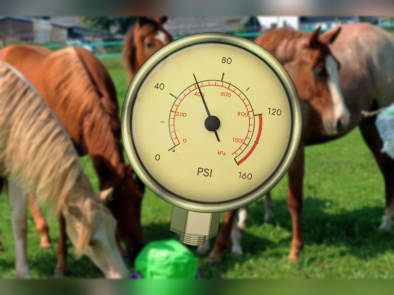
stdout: 60; psi
